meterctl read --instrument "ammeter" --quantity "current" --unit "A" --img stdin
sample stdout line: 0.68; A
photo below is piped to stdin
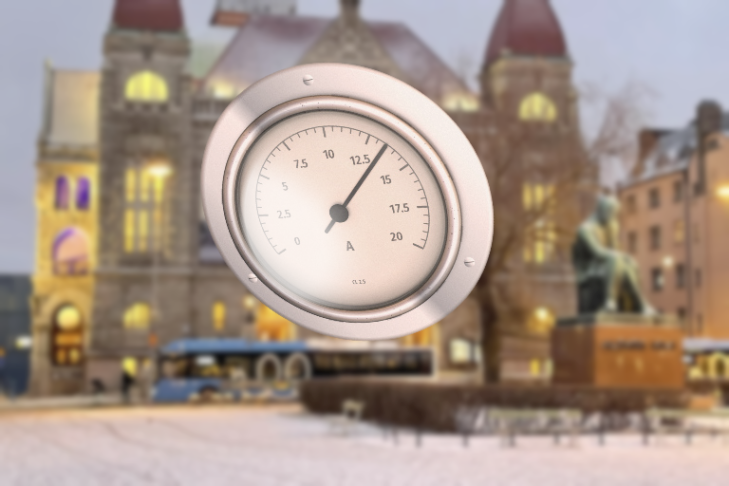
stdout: 13.5; A
